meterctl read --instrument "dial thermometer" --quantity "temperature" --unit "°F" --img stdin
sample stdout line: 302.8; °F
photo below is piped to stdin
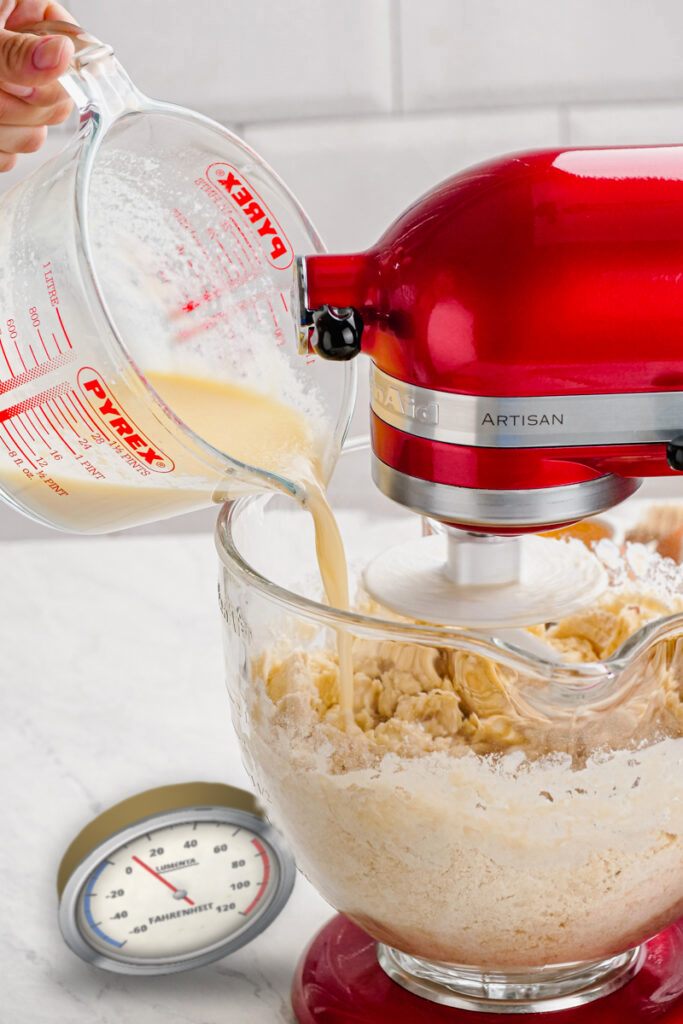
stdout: 10; °F
